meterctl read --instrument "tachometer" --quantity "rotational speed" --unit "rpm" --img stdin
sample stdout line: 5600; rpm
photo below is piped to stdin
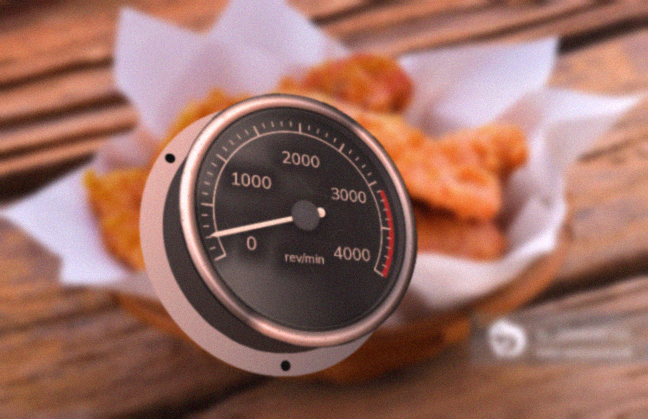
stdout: 200; rpm
